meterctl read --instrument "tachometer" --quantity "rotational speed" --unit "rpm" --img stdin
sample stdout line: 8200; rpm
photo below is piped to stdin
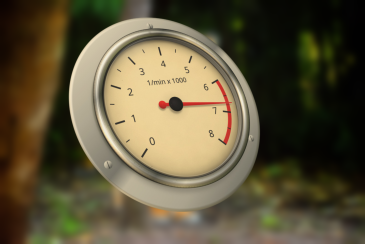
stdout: 6750; rpm
